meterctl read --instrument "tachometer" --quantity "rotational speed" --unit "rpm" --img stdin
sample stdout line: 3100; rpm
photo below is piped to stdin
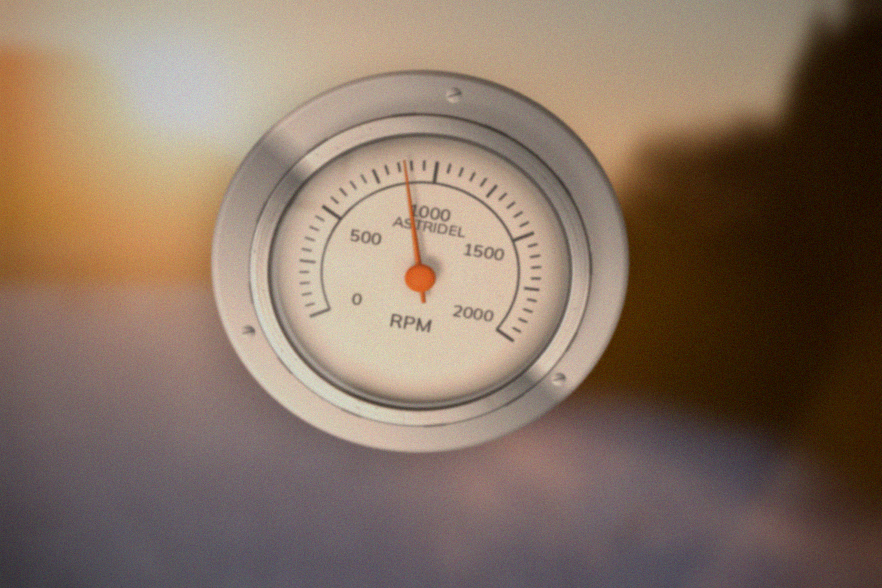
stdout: 875; rpm
